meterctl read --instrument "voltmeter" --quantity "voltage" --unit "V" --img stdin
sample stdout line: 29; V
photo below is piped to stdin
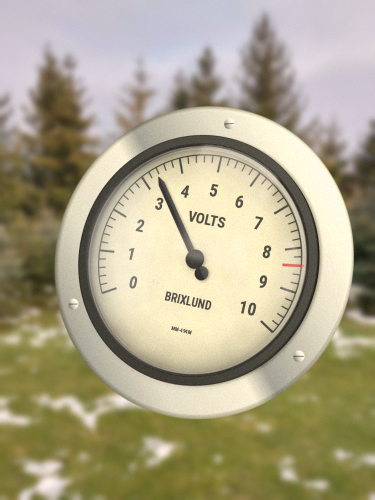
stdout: 3.4; V
